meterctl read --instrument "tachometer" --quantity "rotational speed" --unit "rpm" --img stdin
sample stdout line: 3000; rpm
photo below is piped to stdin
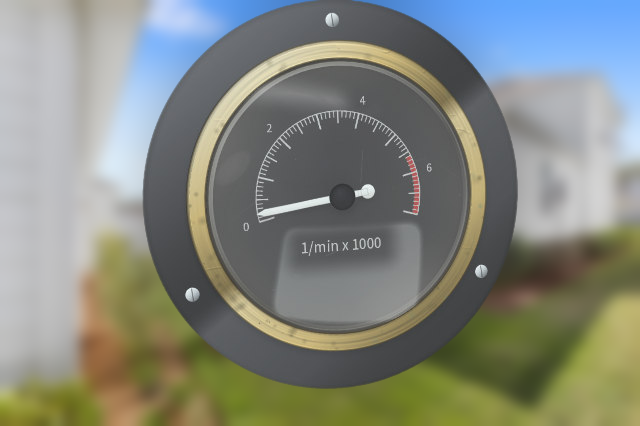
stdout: 200; rpm
